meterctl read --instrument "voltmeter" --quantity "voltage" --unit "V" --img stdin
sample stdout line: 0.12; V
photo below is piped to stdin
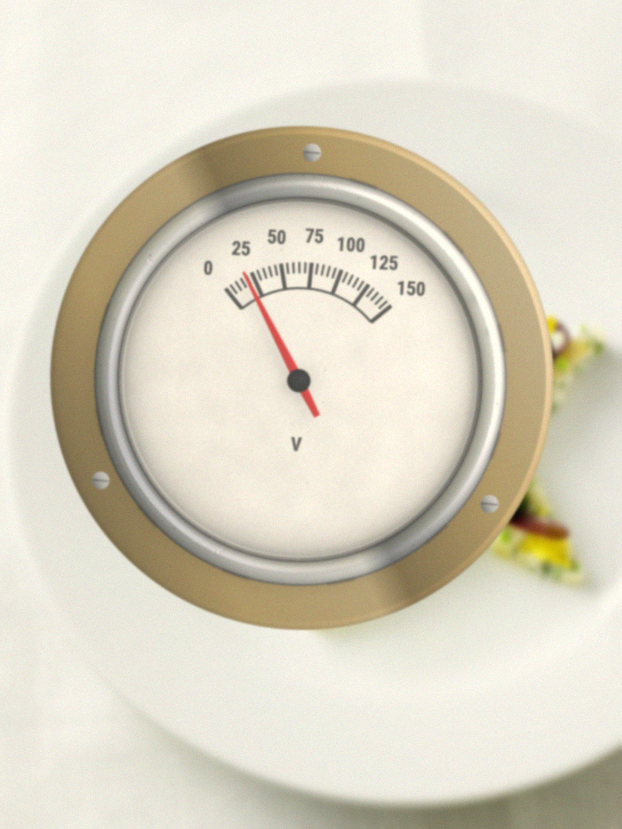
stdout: 20; V
